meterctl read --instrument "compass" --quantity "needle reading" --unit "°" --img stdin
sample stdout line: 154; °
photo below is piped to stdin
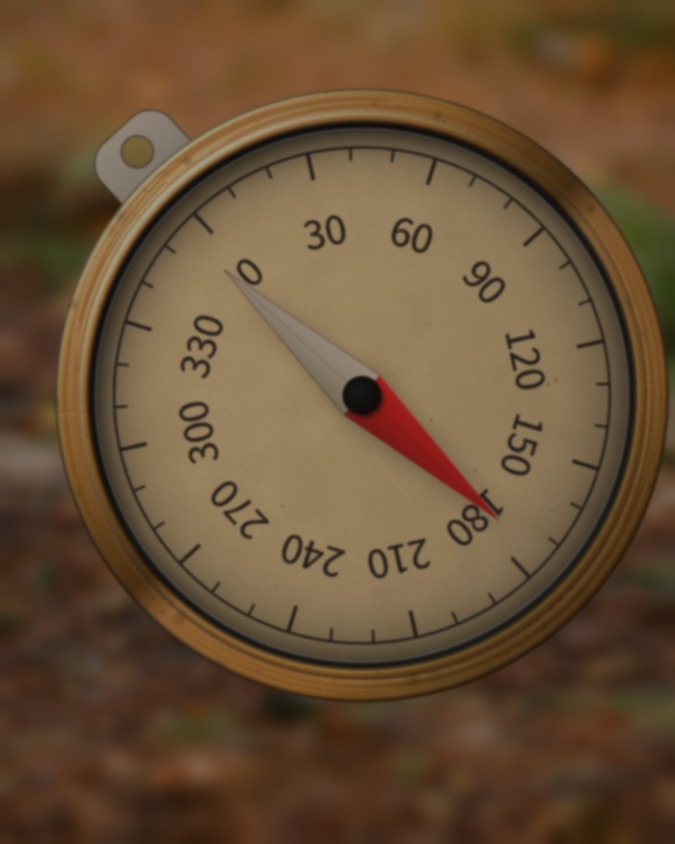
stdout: 175; °
